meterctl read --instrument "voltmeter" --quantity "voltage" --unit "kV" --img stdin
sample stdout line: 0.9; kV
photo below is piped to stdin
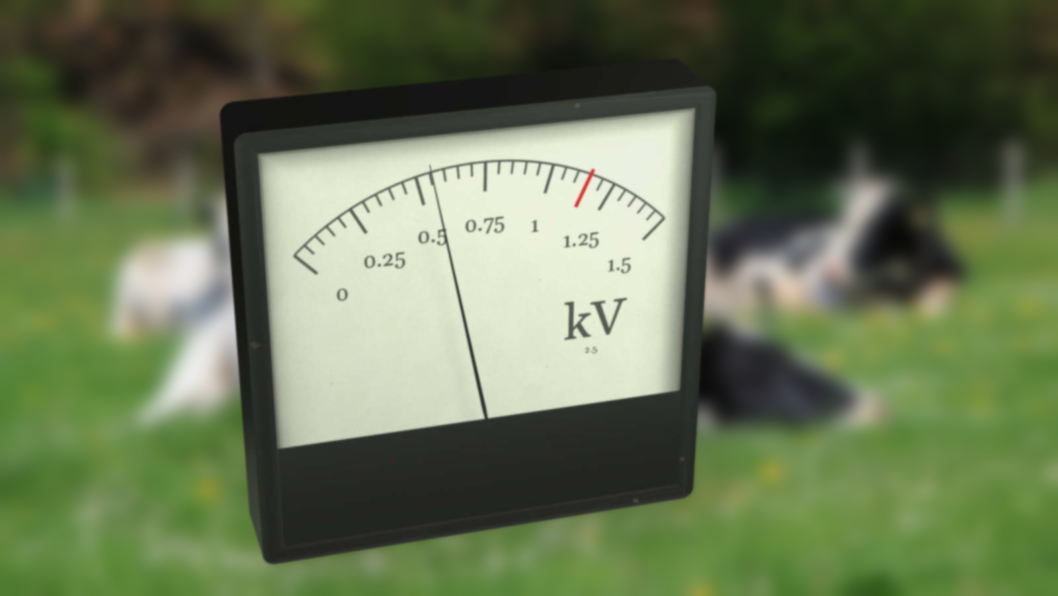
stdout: 0.55; kV
